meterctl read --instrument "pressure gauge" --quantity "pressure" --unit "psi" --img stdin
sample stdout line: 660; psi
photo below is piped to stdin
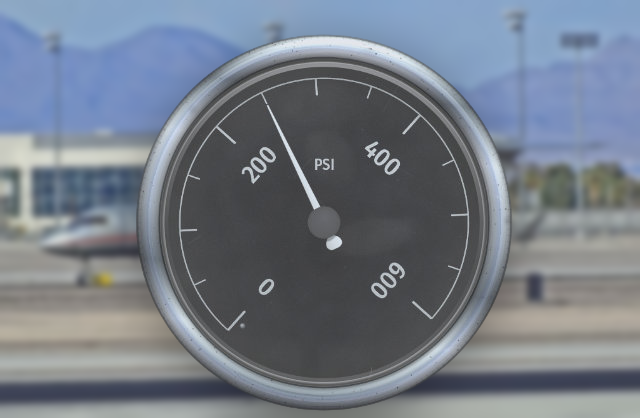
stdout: 250; psi
